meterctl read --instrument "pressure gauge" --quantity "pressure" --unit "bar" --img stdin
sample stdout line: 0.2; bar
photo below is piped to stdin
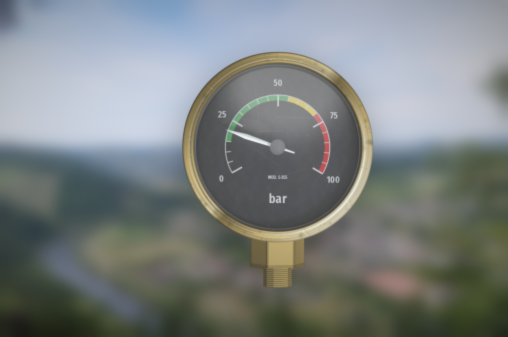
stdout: 20; bar
